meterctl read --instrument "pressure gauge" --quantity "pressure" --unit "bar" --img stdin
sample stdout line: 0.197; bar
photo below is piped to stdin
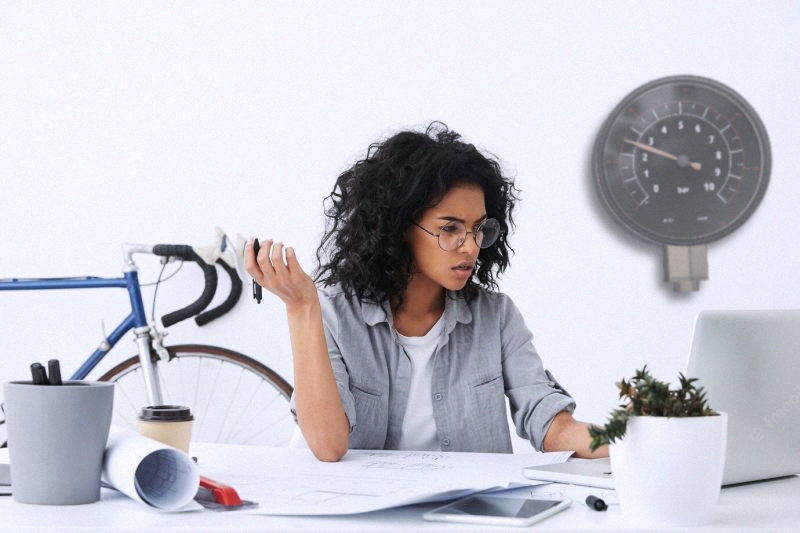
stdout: 2.5; bar
